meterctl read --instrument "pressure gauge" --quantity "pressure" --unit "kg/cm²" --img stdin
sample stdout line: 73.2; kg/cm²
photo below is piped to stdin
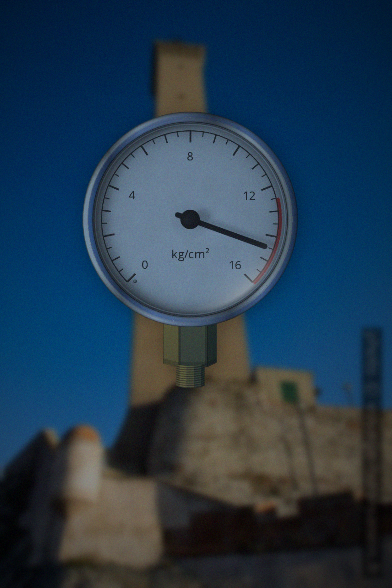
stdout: 14.5; kg/cm²
